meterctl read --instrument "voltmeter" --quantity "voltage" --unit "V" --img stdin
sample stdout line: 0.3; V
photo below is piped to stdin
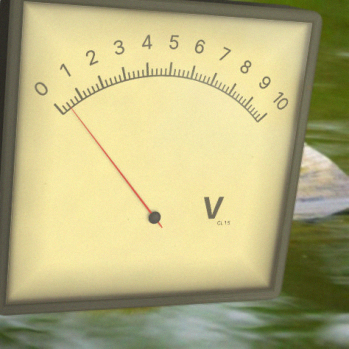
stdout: 0.4; V
